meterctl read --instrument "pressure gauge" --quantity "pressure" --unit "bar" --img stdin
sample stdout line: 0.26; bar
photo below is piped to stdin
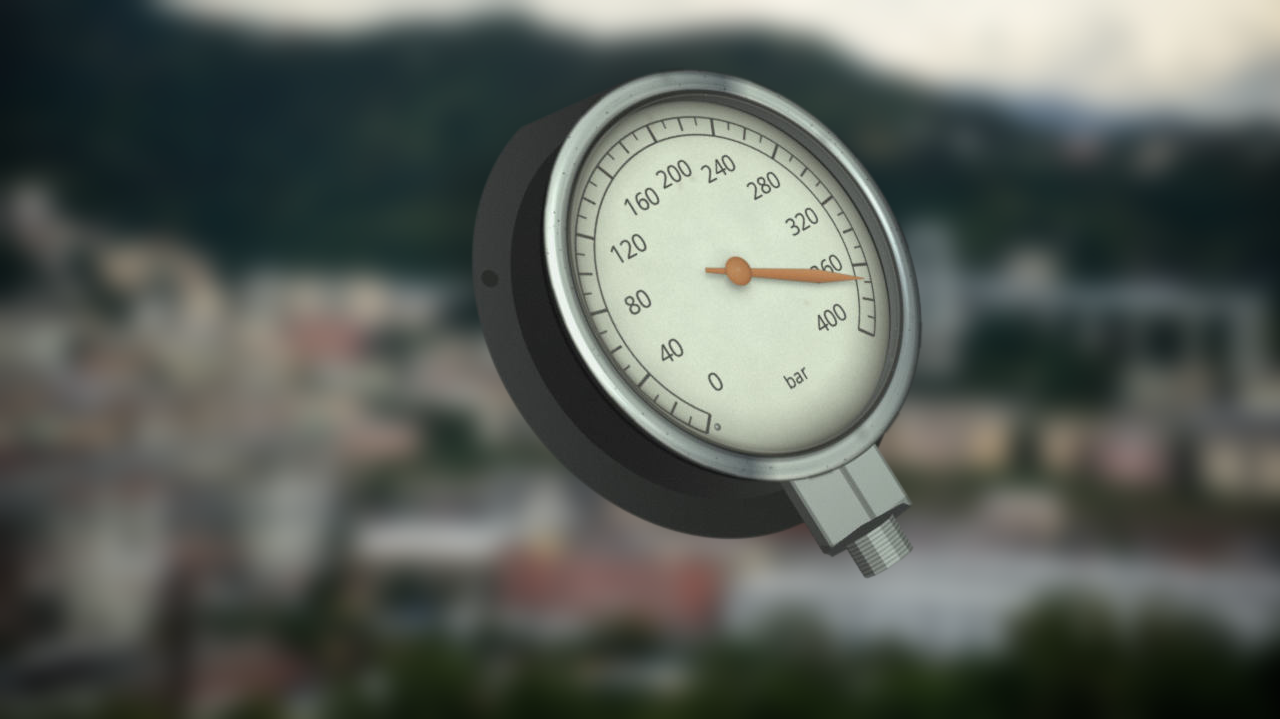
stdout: 370; bar
